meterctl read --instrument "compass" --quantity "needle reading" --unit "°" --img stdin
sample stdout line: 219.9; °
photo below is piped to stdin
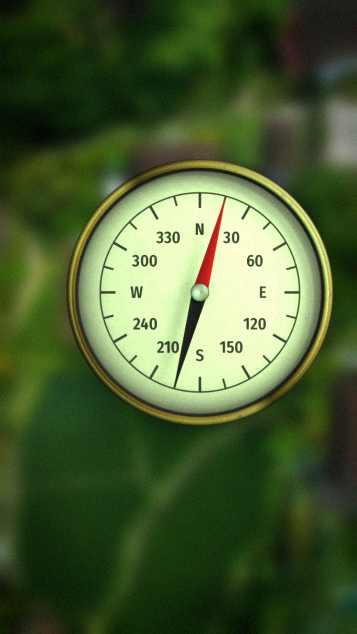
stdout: 15; °
